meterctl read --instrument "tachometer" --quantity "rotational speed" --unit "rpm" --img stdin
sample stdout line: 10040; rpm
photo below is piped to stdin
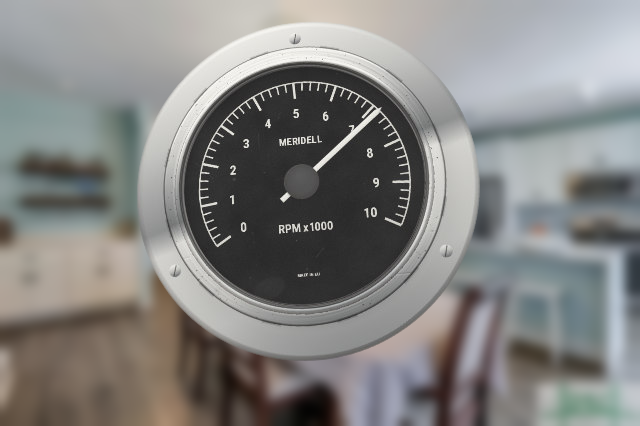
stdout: 7200; rpm
